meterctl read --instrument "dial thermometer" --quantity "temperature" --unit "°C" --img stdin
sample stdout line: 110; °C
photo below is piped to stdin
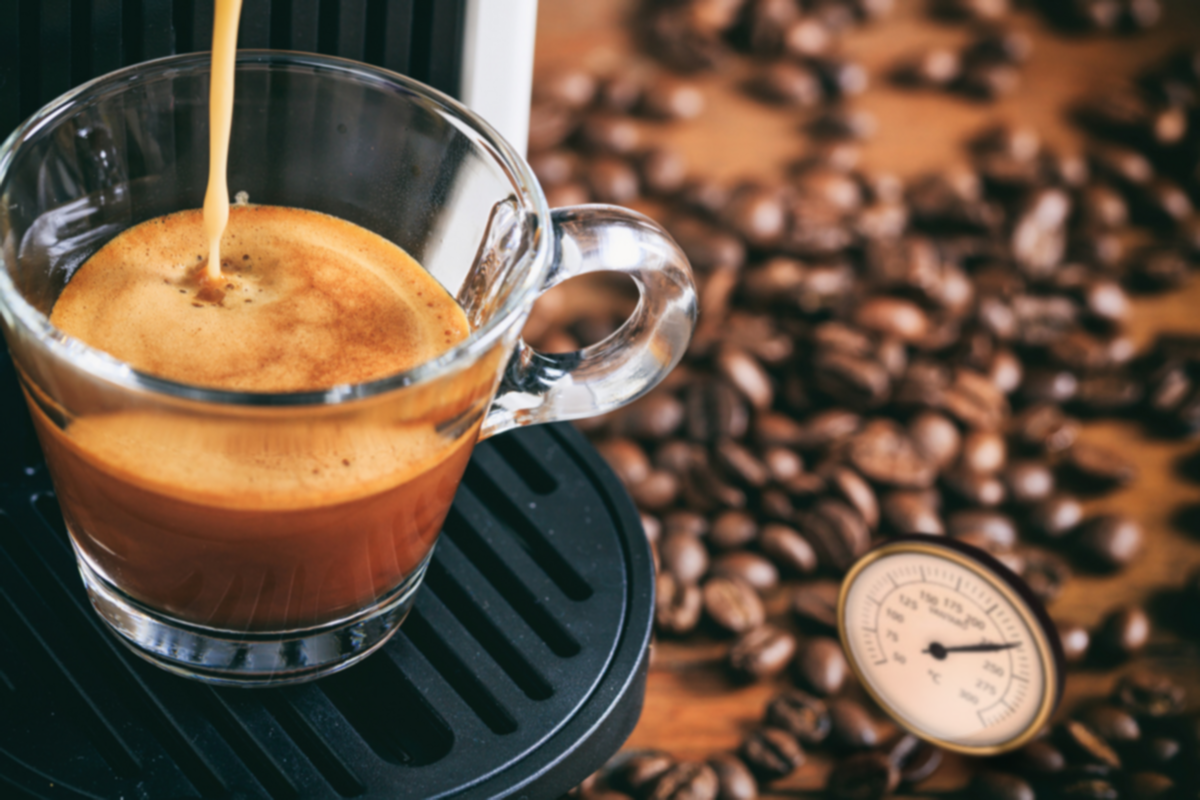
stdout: 225; °C
